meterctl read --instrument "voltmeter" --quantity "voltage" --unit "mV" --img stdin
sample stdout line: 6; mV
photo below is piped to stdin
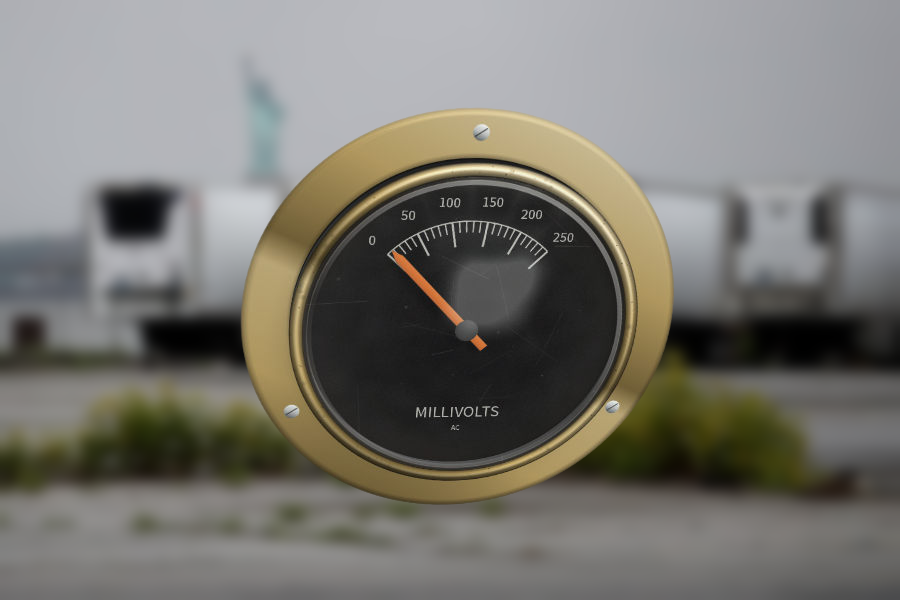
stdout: 10; mV
